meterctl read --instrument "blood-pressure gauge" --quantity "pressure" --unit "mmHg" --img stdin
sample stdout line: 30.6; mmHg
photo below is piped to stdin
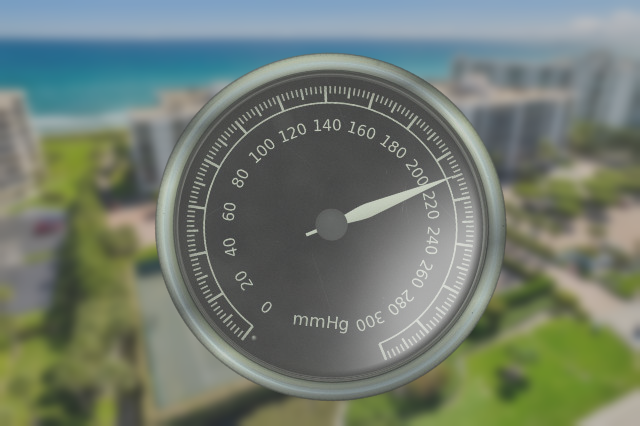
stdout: 210; mmHg
